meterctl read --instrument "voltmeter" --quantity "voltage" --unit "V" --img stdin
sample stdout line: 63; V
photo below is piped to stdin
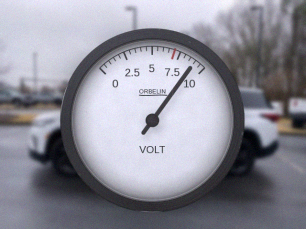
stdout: 9; V
